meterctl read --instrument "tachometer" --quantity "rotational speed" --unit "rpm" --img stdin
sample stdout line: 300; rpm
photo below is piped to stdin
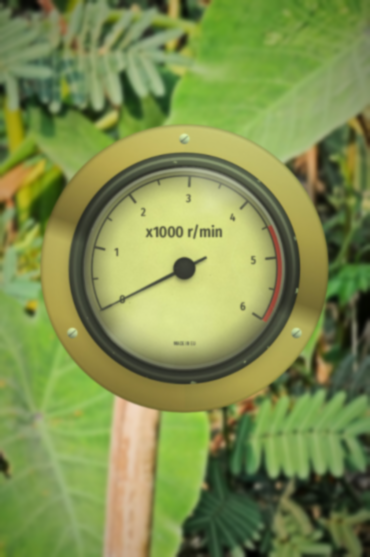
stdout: 0; rpm
